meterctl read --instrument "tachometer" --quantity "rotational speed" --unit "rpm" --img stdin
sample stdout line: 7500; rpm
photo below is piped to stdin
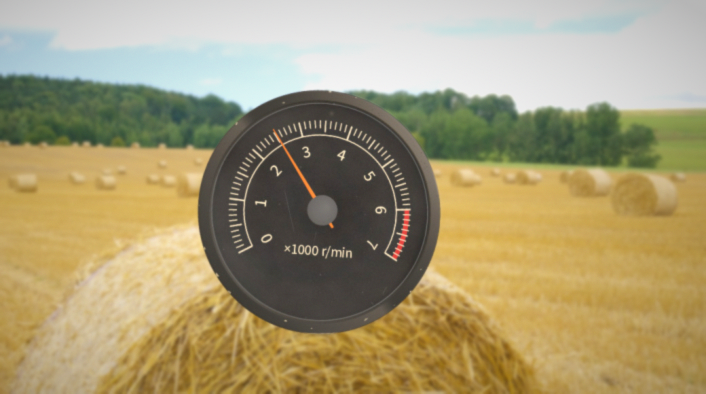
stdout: 2500; rpm
